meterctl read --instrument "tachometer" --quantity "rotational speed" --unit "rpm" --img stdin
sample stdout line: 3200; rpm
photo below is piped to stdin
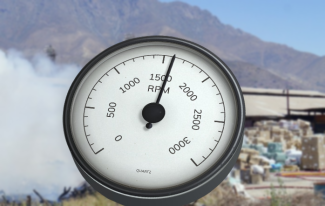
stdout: 1600; rpm
